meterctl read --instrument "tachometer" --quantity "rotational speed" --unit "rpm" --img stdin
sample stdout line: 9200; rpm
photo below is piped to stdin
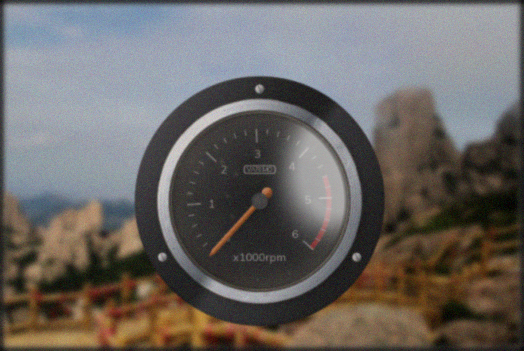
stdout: 0; rpm
